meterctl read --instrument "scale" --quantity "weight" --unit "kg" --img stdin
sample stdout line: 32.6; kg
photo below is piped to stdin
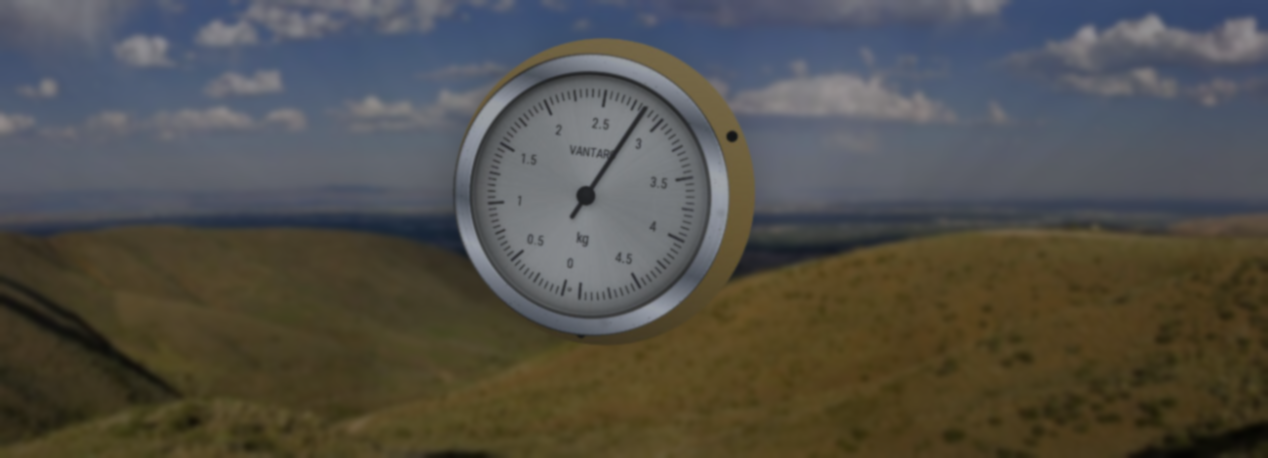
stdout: 2.85; kg
